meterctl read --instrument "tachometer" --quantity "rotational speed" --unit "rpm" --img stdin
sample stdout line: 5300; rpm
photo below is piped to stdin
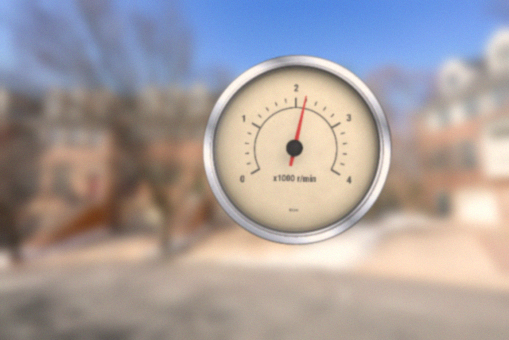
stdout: 2200; rpm
